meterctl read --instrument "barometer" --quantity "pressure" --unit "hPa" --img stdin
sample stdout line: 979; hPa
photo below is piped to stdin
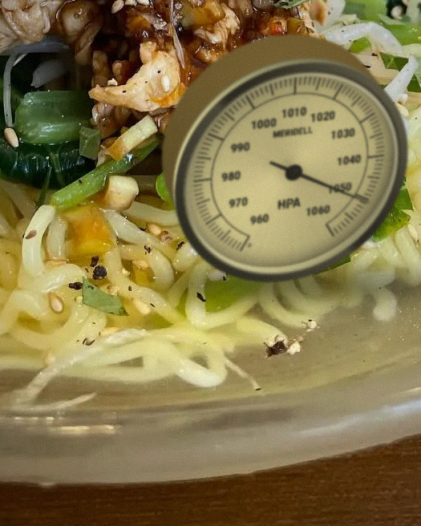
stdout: 1050; hPa
